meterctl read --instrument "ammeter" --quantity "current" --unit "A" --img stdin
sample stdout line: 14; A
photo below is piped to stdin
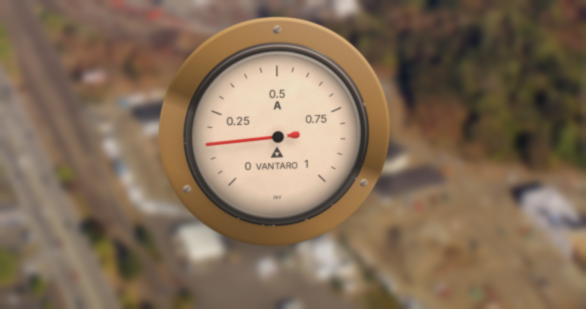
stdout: 0.15; A
